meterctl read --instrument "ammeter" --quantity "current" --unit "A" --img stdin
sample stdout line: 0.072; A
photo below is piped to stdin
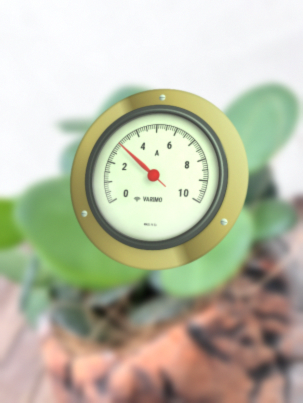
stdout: 3; A
